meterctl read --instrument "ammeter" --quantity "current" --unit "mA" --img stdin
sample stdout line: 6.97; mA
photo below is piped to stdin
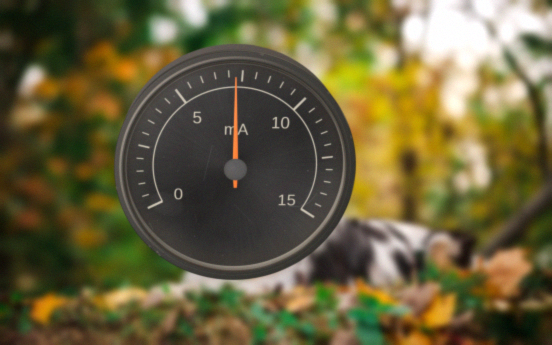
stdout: 7.25; mA
